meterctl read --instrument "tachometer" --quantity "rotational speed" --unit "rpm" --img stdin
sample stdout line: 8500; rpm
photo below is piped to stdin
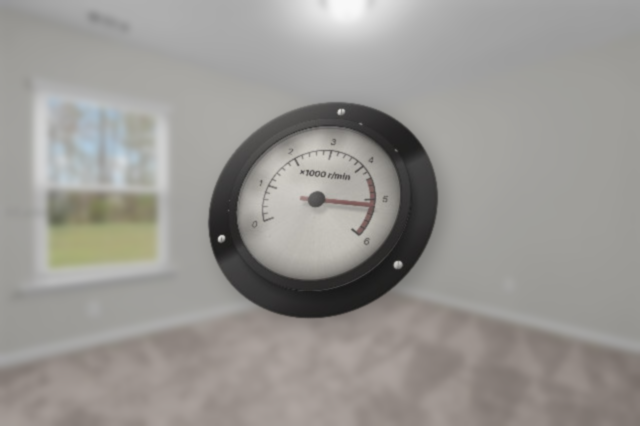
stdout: 5200; rpm
